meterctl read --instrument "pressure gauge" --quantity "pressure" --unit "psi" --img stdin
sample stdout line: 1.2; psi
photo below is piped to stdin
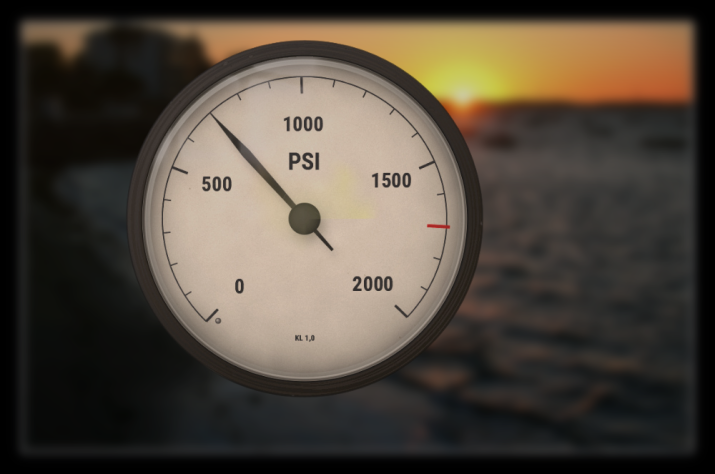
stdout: 700; psi
